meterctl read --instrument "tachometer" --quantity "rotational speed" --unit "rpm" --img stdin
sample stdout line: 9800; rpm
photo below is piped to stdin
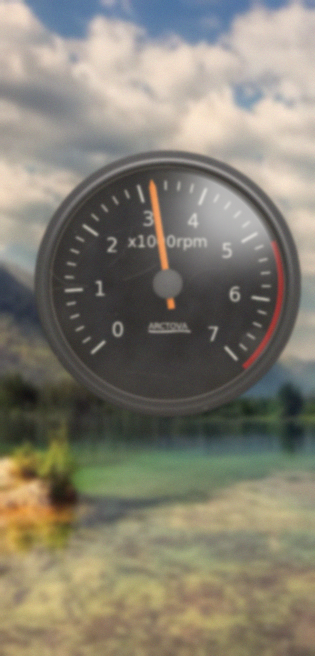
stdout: 3200; rpm
